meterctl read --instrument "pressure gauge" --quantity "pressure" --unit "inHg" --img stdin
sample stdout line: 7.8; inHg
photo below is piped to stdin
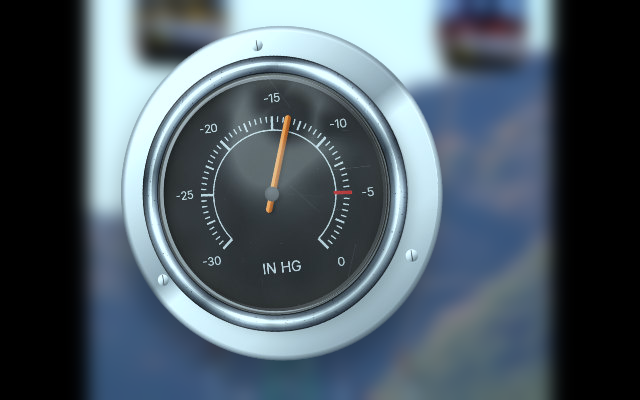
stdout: -13.5; inHg
